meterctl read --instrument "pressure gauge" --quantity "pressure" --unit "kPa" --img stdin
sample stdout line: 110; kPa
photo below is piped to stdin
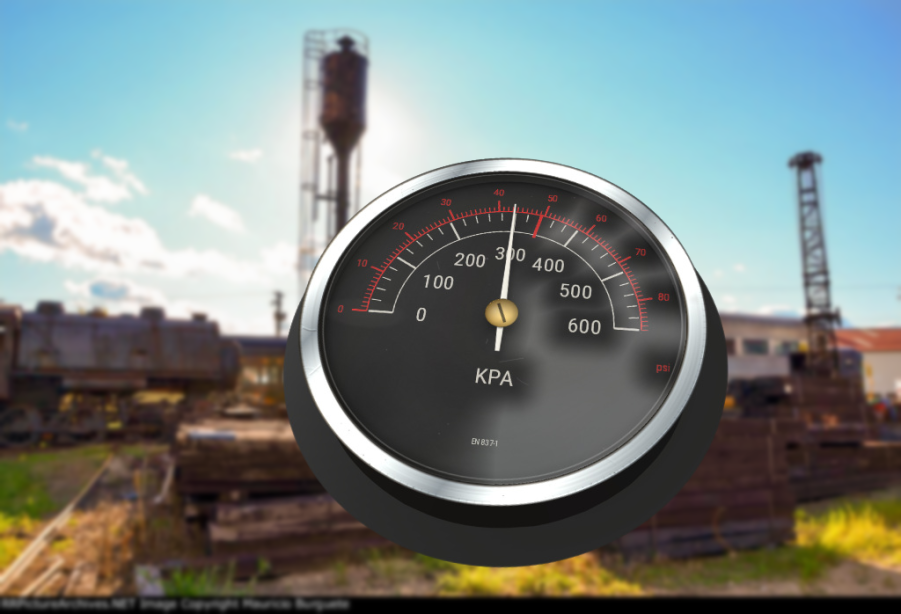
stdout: 300; kPa
